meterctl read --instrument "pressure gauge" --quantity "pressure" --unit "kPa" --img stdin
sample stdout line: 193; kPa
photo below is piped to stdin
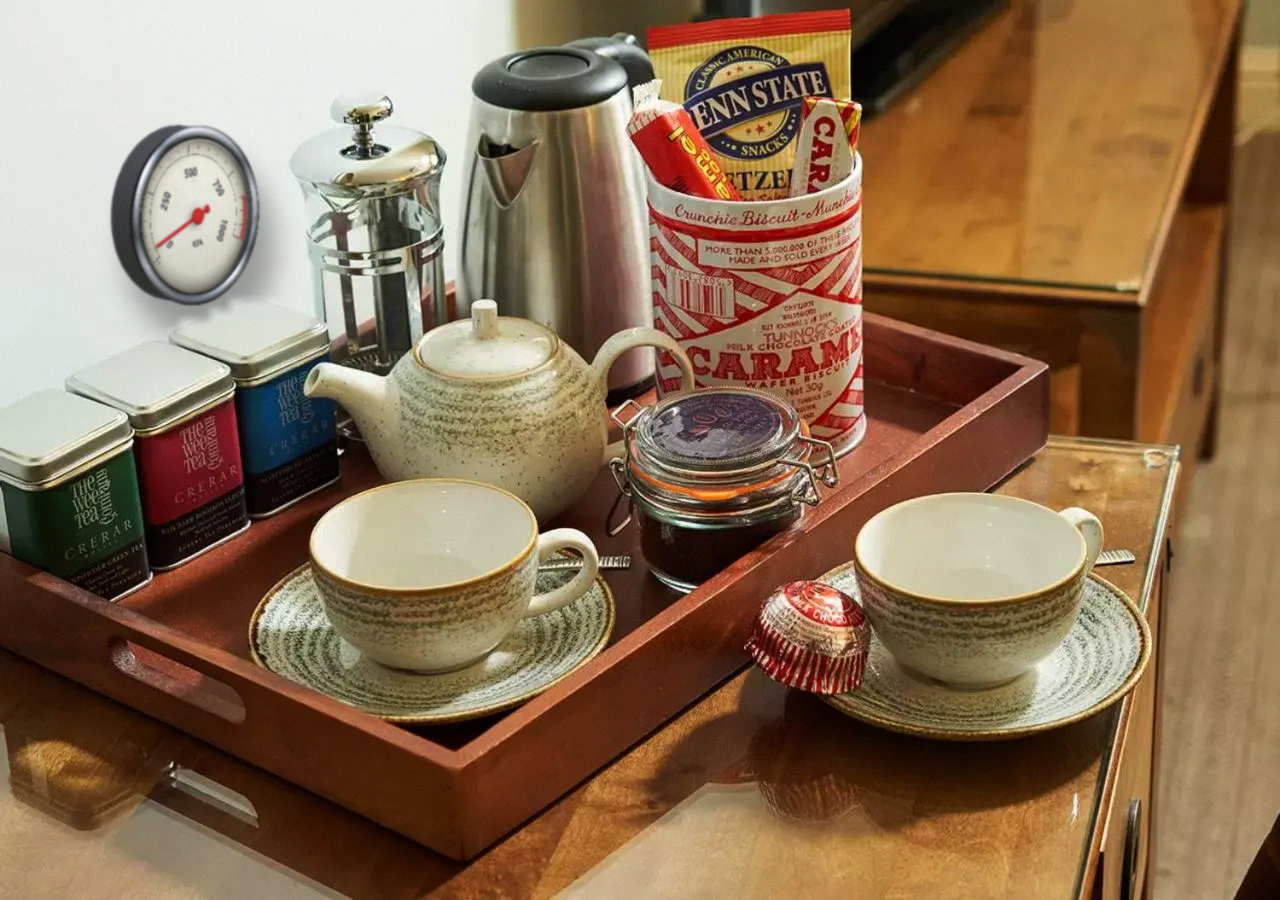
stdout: 50; kPa
